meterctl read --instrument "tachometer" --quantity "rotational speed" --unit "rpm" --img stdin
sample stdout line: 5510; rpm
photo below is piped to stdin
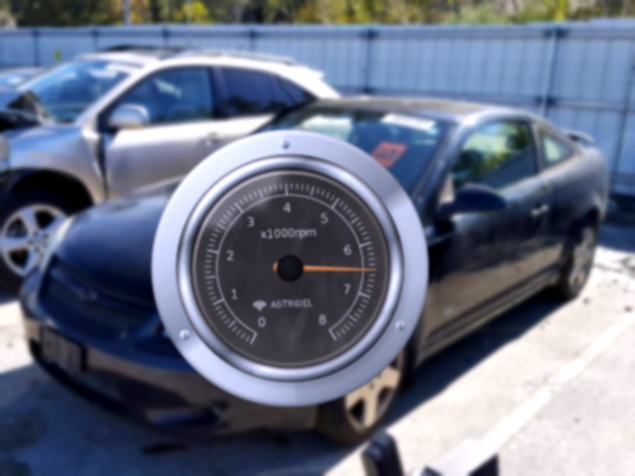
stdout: 6500; rpm
